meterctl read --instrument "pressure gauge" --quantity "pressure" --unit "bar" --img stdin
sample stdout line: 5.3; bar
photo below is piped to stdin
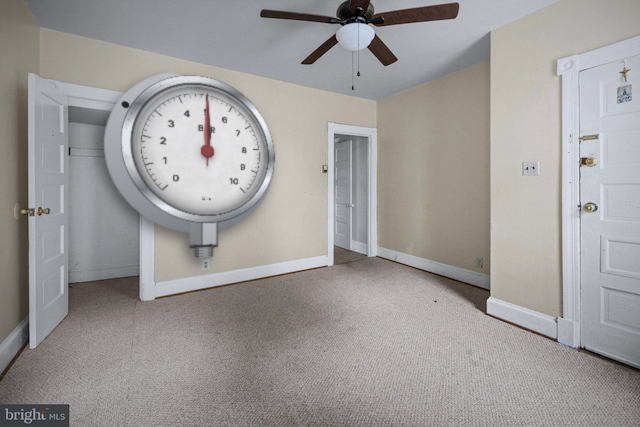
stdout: 5; bar
